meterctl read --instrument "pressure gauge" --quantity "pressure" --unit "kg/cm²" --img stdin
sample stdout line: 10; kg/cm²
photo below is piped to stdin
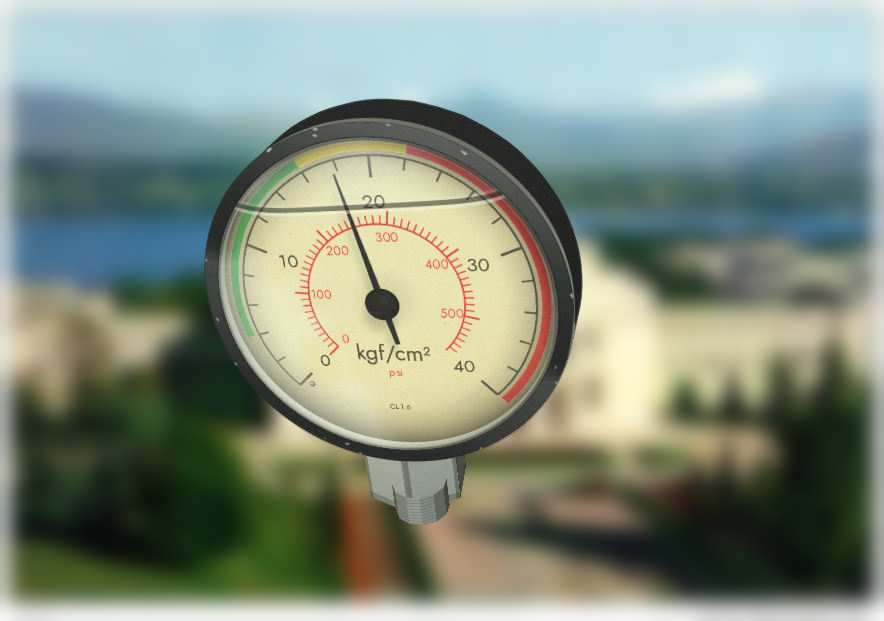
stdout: 18; kg/cm²
